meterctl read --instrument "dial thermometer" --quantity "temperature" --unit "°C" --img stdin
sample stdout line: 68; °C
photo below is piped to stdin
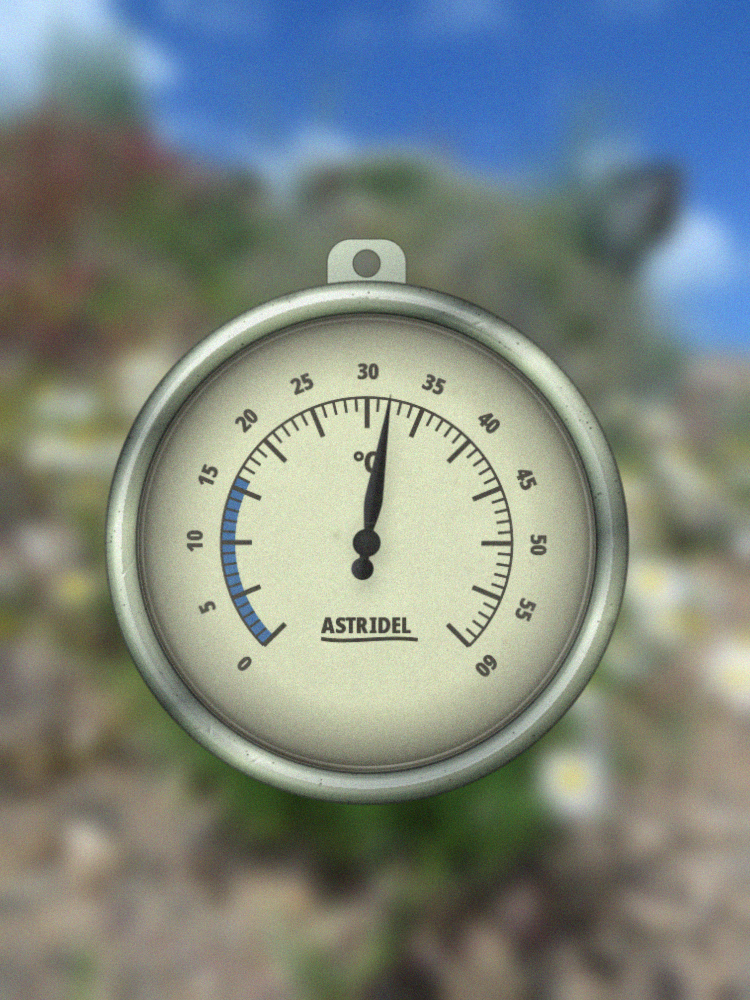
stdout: 32; °C
